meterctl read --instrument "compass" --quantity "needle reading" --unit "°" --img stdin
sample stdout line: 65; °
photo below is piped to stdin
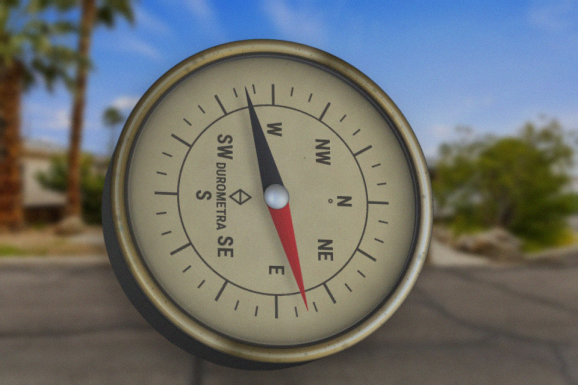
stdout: 75; °
